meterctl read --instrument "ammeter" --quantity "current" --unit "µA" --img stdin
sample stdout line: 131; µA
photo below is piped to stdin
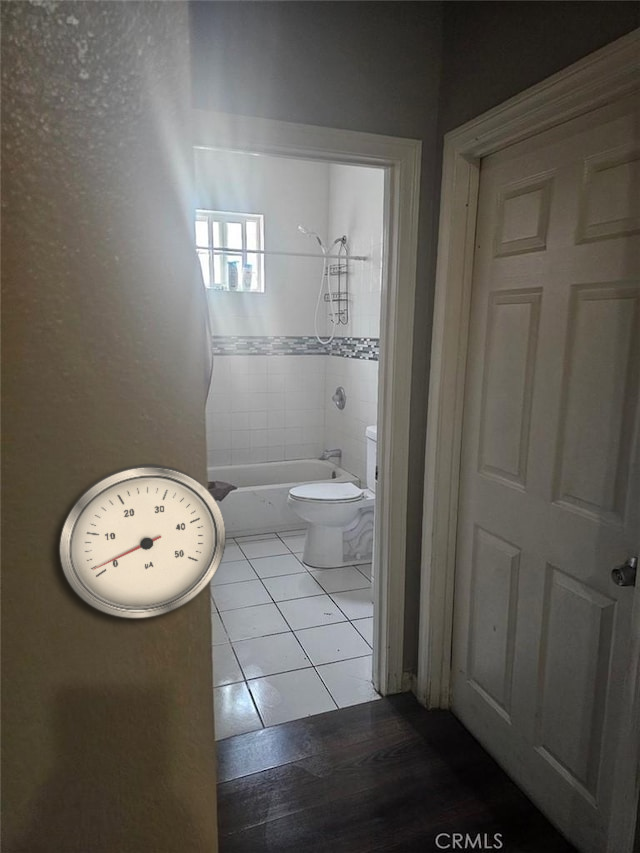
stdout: 2; µA
